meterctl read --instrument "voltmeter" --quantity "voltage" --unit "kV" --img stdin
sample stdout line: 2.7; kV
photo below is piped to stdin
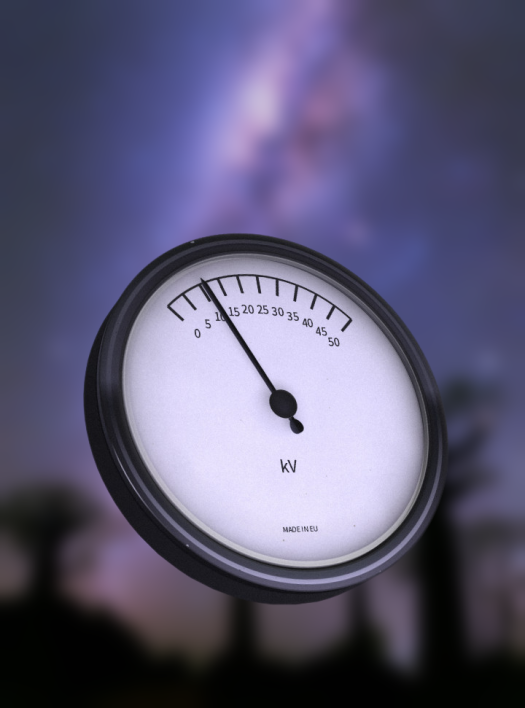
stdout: 10; kV
